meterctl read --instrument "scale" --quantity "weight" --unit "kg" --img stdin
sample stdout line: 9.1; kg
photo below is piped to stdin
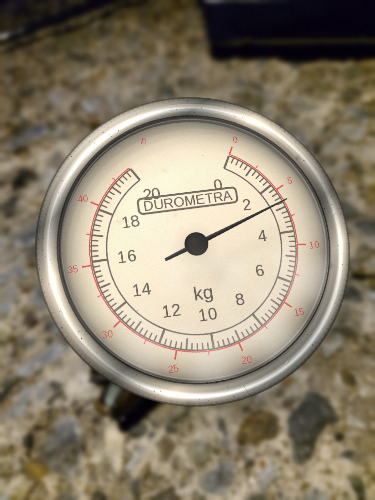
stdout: 2.8; kg
